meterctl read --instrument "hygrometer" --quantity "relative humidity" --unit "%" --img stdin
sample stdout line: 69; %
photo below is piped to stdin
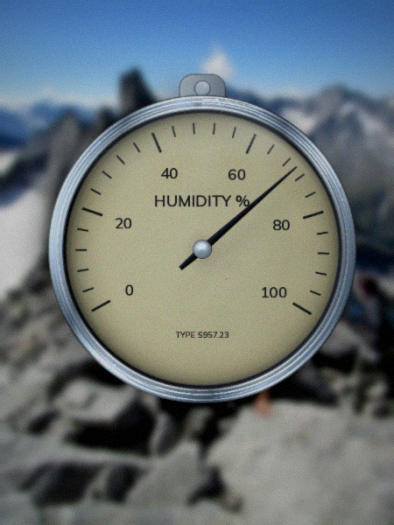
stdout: 70; %
